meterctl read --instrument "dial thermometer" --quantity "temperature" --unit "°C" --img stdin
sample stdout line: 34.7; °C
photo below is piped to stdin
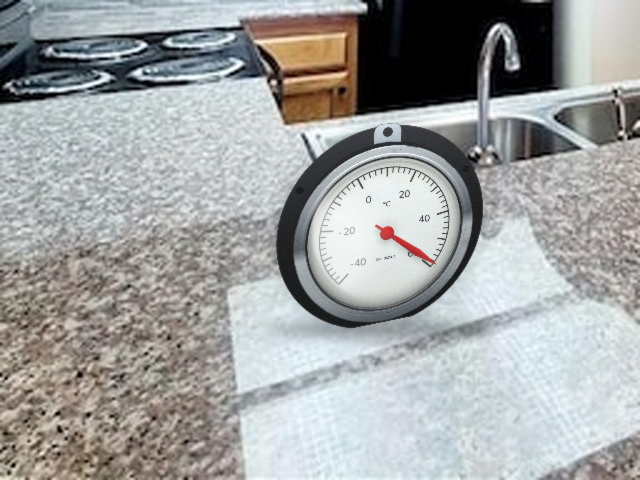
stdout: 58; °C
